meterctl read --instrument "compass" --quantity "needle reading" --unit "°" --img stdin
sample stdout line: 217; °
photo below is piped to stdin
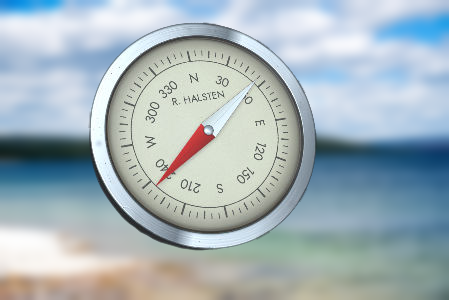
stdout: 235; °
